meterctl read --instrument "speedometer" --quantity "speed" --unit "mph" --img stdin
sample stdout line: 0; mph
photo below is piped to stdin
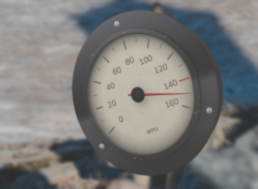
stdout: 150; mph
